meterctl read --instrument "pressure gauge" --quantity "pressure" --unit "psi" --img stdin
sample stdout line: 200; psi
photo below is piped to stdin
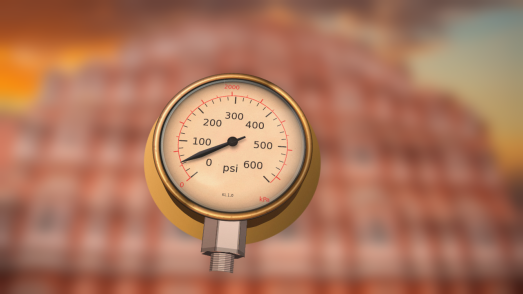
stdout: 40; psi
